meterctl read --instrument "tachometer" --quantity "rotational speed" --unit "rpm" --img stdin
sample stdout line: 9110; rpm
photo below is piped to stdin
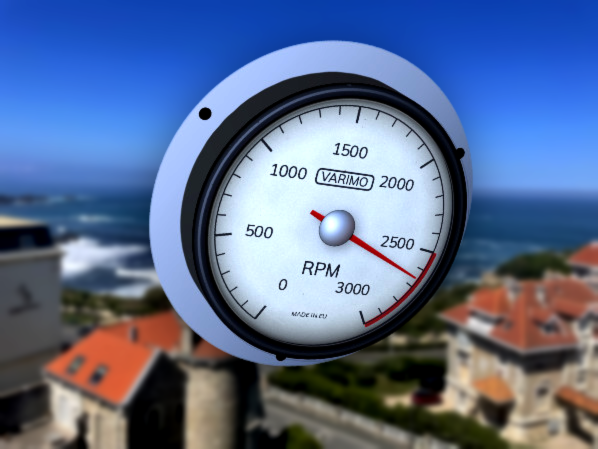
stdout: 2650; rpm
